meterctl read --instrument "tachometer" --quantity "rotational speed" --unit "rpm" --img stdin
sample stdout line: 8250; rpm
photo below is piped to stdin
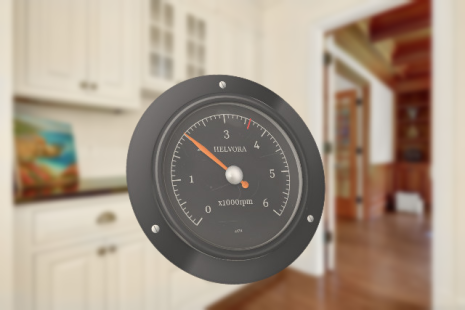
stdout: 2000; rpm
